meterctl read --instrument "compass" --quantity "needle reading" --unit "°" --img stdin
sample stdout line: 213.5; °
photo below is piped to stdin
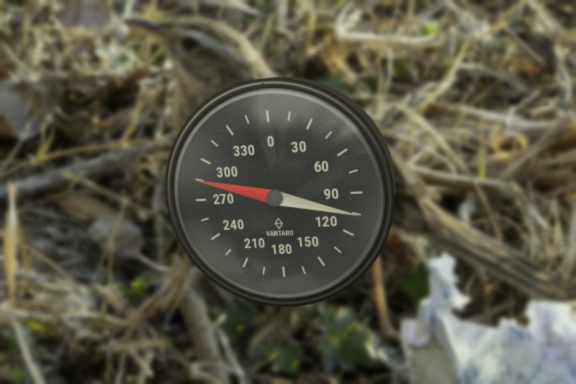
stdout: 285; °
